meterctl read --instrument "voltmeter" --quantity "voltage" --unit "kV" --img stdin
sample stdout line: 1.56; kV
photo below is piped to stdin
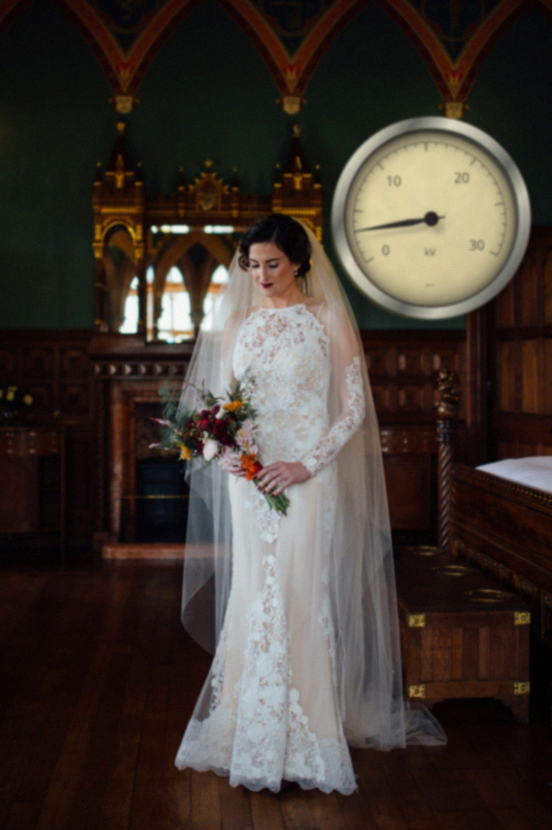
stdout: 3; kV
